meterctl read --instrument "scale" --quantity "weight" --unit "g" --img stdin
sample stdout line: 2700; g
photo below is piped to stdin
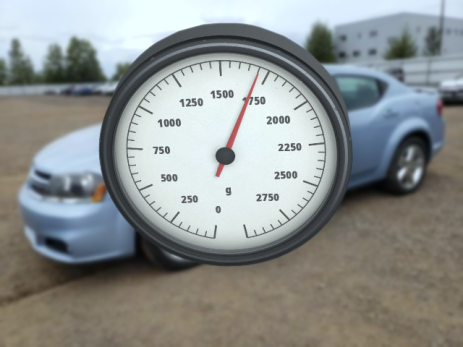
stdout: 1700; g
